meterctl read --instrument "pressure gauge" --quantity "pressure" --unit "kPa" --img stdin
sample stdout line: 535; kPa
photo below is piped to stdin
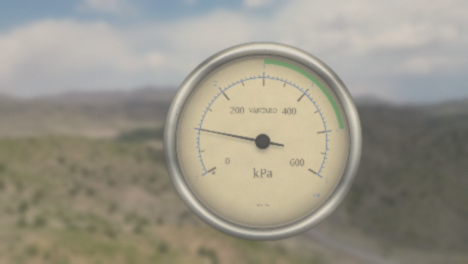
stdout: 100; kPa
